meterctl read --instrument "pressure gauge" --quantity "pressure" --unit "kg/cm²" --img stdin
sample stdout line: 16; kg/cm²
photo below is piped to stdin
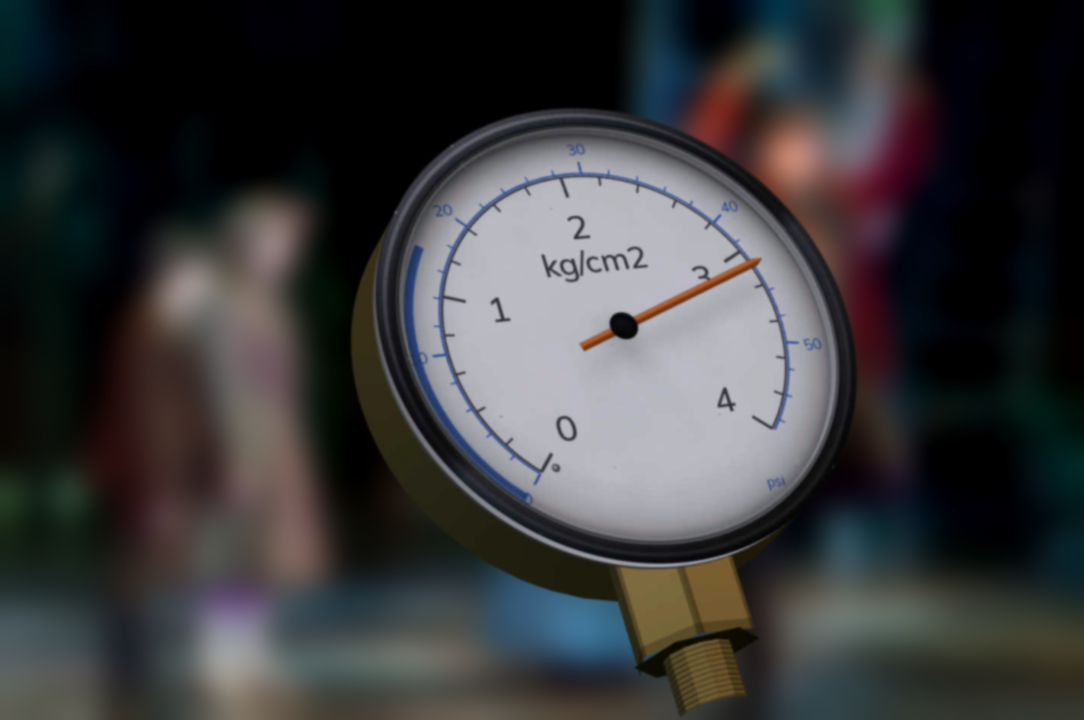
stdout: 3.1; kg/cm²
